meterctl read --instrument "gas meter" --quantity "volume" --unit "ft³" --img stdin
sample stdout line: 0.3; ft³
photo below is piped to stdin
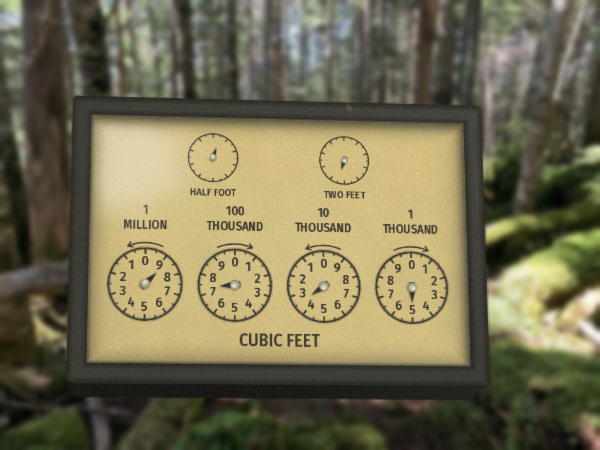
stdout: 873500; ft³
